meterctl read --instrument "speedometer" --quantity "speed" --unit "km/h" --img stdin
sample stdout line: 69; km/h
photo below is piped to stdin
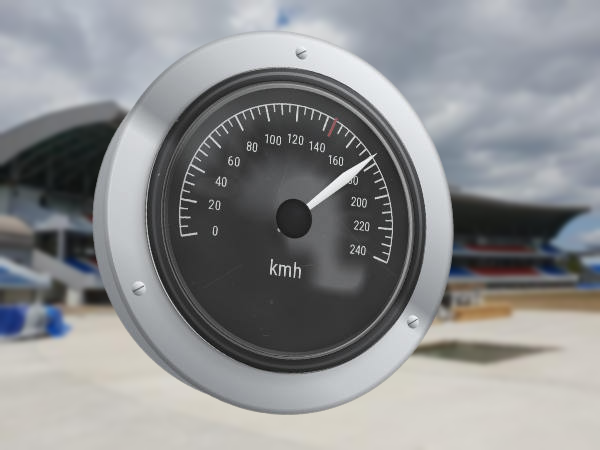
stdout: 175; km/h
